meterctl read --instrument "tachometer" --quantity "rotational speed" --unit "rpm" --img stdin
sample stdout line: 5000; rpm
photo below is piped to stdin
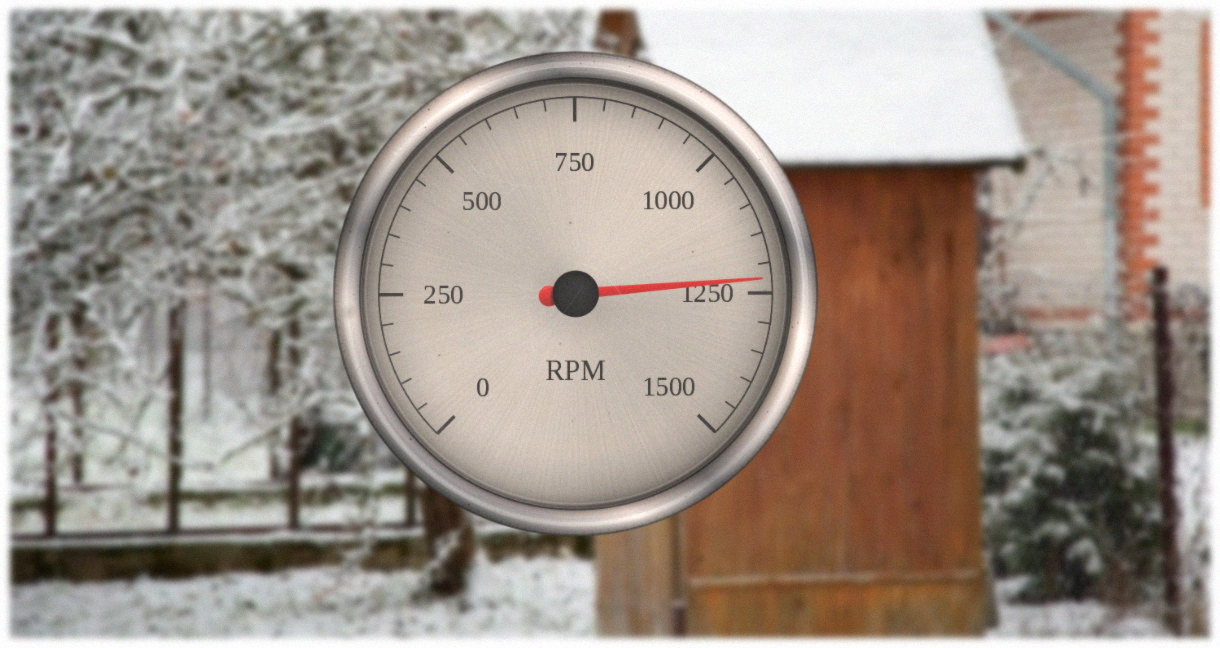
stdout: 1225; rpm
